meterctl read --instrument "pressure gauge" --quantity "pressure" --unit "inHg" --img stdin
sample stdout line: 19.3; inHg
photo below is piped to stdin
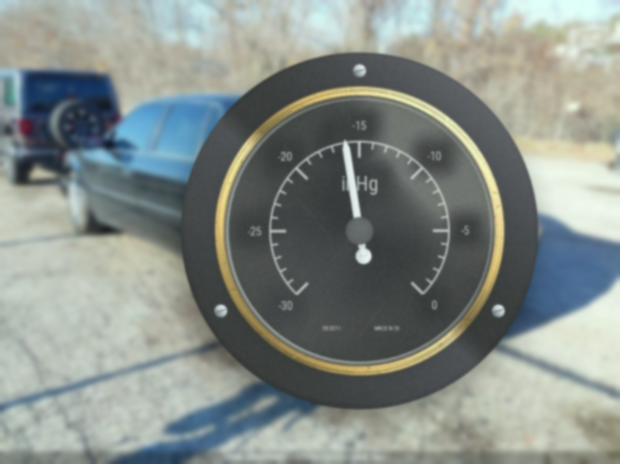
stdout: -16; inHg
